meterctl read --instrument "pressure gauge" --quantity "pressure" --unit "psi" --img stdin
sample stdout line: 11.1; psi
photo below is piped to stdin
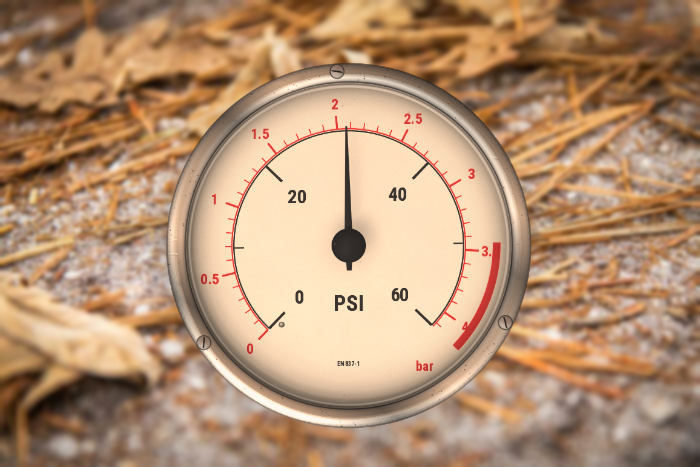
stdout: 30; psi
